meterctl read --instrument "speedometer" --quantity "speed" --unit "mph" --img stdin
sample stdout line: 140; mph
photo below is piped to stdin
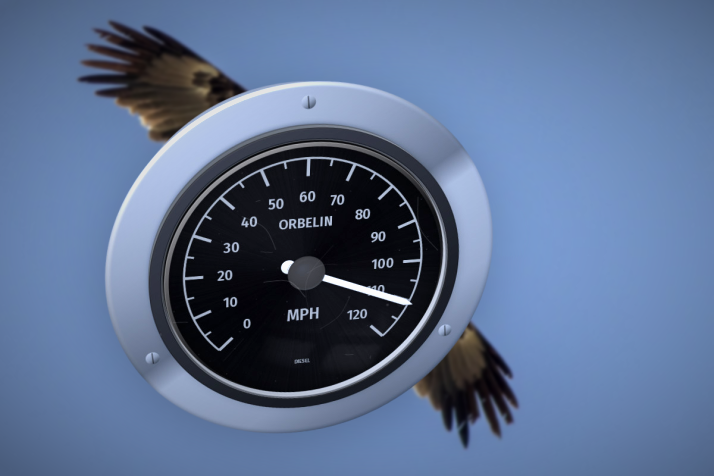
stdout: 110; mph
